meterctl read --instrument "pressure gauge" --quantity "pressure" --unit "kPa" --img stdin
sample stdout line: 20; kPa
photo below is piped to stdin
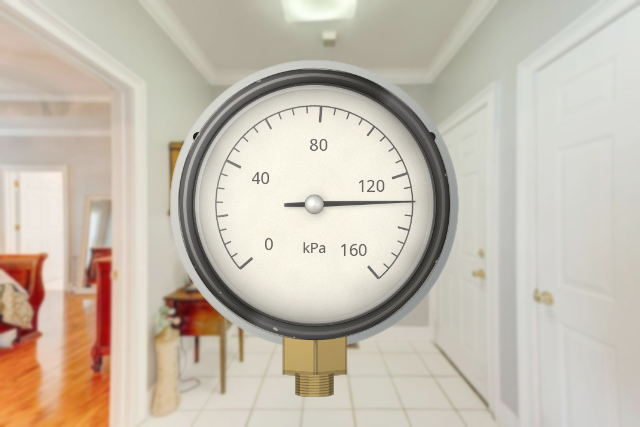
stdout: 130; kPa
